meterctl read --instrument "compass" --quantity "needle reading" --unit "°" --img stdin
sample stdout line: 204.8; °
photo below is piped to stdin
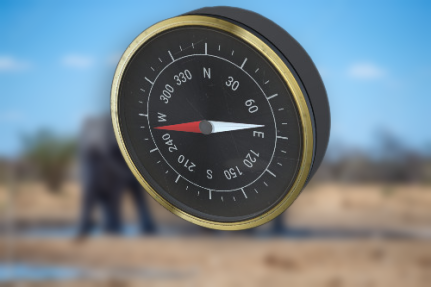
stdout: 260; °
